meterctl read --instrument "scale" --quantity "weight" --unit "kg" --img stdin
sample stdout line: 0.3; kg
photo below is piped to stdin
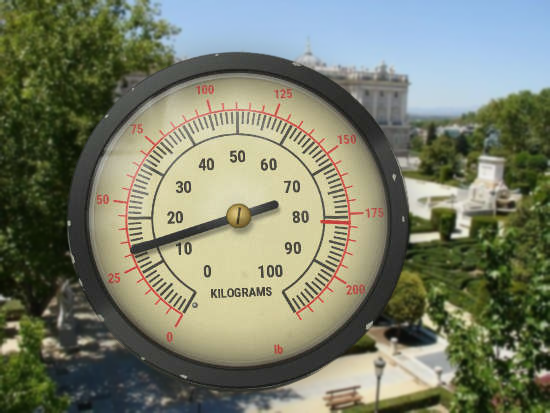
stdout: 14; kg
